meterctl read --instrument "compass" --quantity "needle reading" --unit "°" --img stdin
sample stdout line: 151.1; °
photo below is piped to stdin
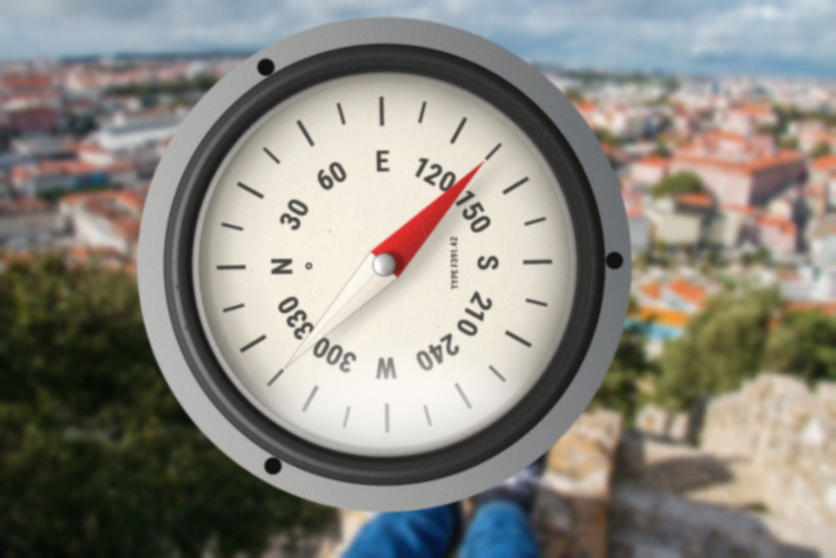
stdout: 135; °
